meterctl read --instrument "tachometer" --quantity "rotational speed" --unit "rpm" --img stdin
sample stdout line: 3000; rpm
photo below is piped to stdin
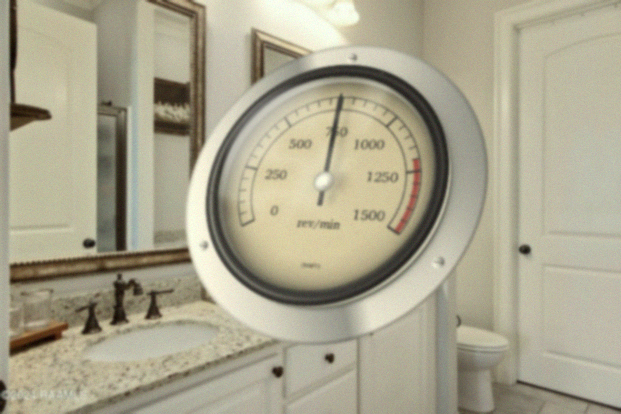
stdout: 750; rpm
